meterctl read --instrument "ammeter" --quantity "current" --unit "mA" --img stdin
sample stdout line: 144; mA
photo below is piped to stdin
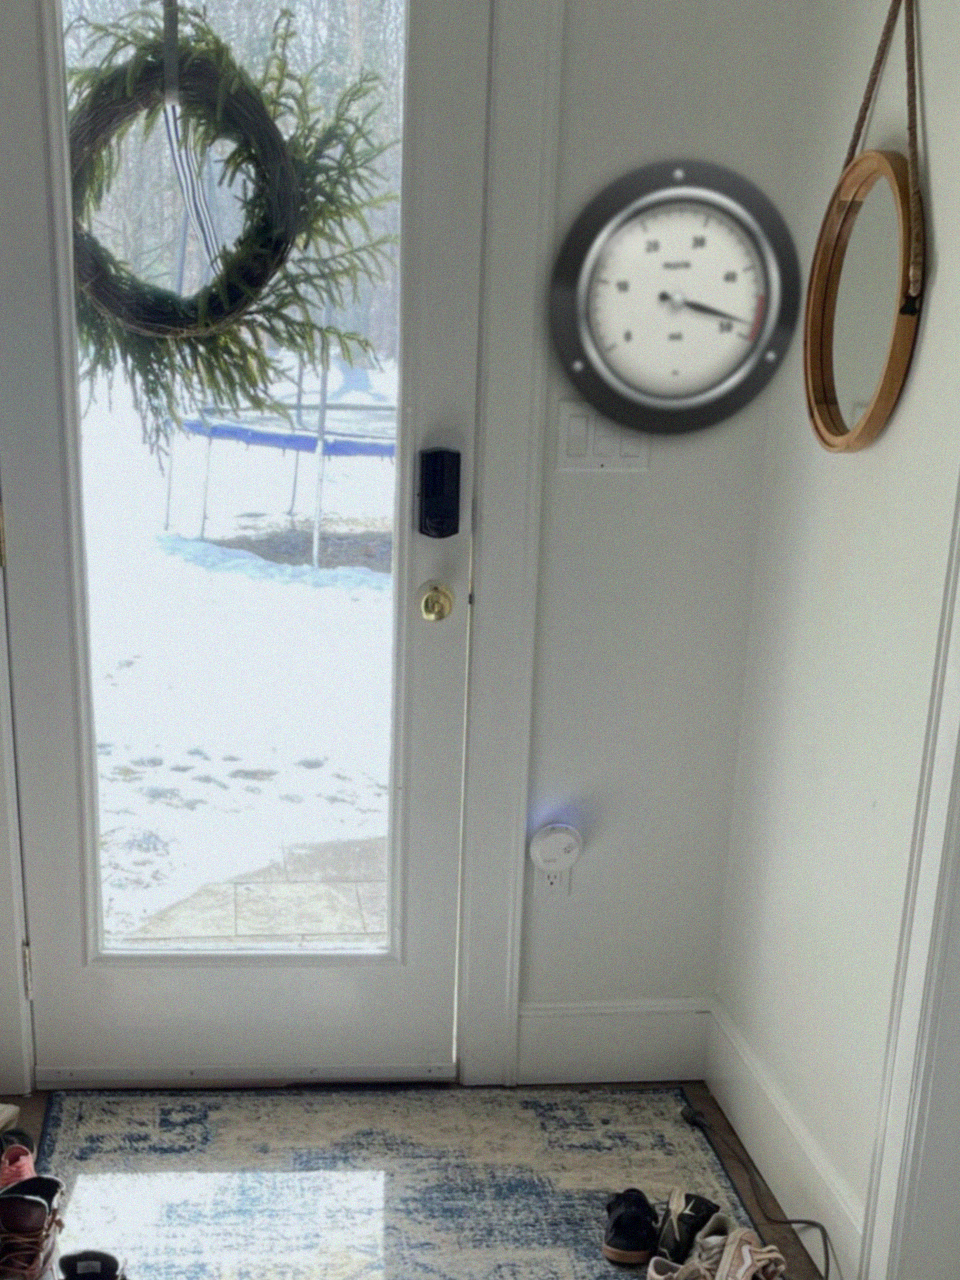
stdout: 48; mA
